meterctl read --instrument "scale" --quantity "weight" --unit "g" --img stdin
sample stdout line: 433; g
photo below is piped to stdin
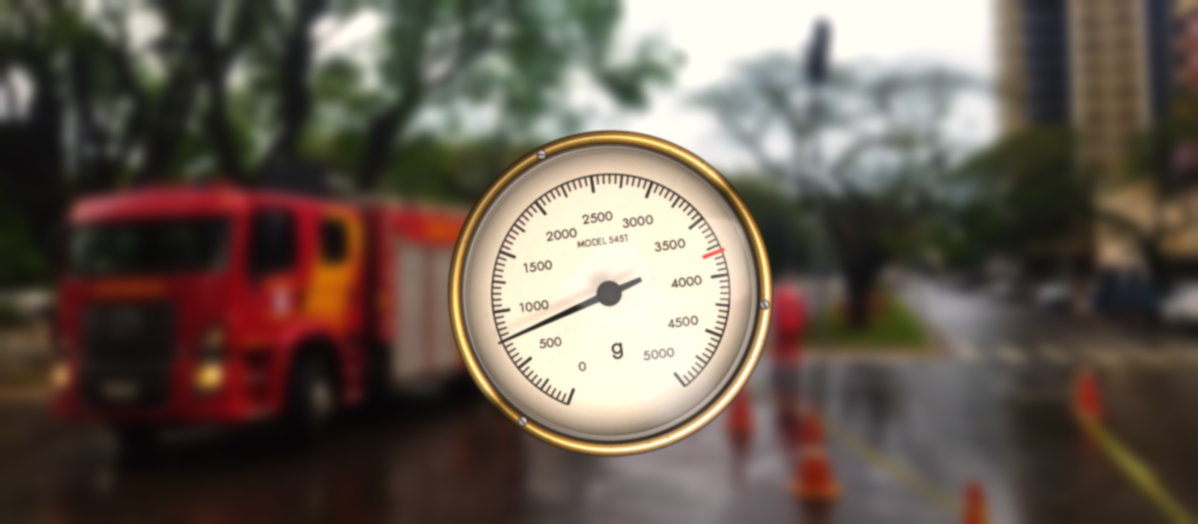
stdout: 750; g
